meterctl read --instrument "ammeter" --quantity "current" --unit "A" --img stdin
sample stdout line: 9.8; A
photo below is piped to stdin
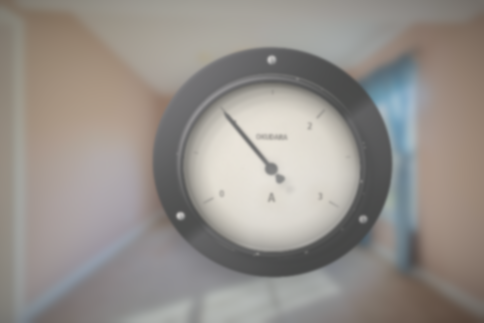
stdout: 1; A
